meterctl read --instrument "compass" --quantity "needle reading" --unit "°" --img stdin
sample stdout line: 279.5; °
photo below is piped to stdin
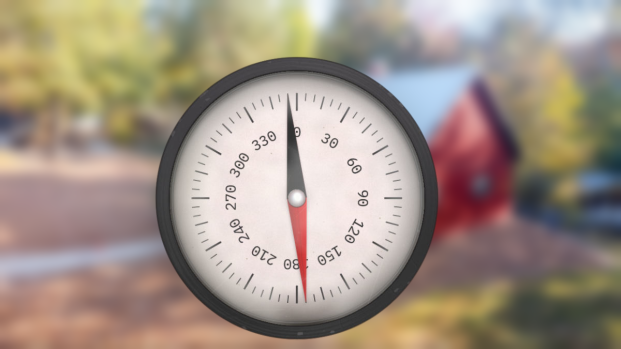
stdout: 175; °
